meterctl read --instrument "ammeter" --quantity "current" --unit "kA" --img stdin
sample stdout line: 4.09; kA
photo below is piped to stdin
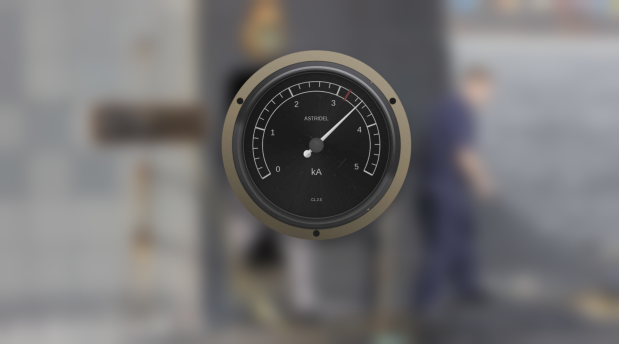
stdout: 3.5; kA
